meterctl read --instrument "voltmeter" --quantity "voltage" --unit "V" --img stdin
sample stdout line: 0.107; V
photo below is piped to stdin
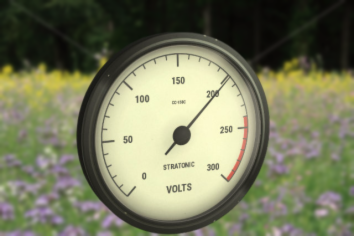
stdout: 200; V
